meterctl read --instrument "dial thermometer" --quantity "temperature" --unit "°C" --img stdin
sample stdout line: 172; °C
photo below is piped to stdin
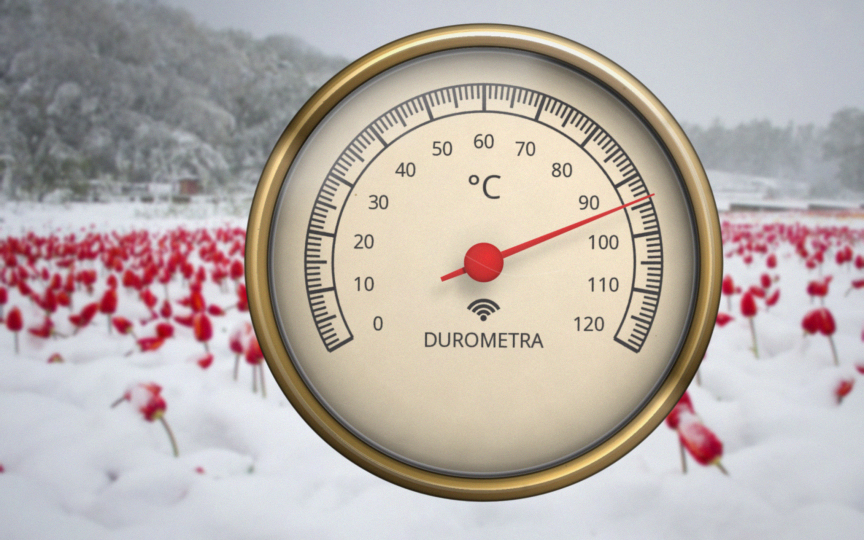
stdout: 94; °C
